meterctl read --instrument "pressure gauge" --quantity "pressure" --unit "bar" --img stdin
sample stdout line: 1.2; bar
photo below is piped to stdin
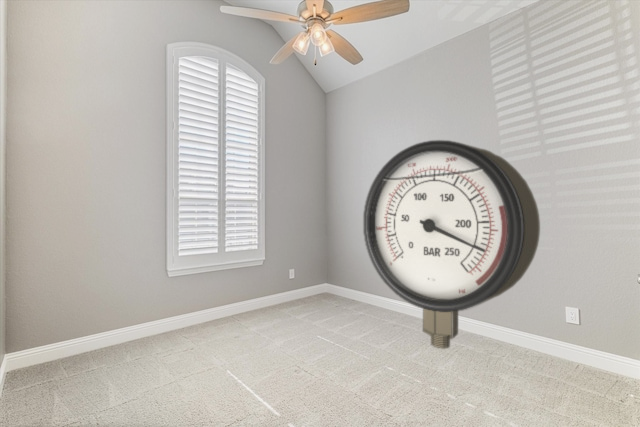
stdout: 225; bar
